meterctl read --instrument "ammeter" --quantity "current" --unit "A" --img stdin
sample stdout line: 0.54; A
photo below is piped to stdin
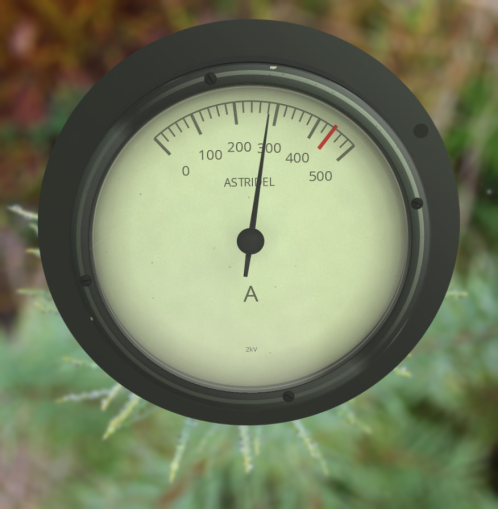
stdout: 280; A
